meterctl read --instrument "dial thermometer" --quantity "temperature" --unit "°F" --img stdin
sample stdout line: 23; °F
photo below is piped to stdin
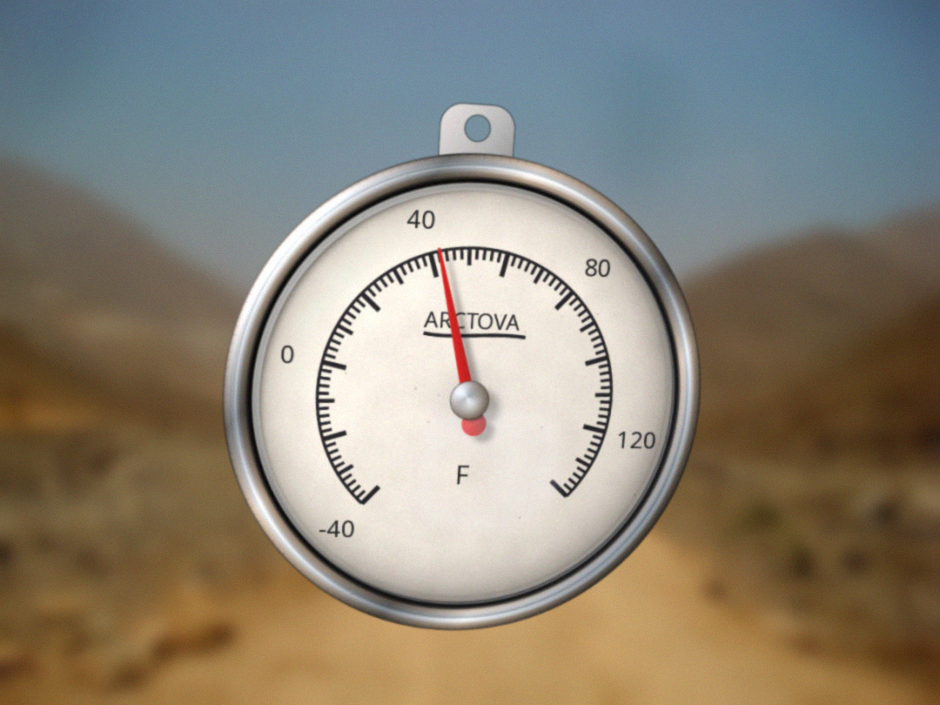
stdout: 42; °F
